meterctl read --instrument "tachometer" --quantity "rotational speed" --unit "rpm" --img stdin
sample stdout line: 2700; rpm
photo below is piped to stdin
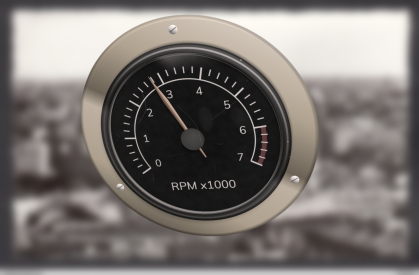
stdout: 2800; rpm
